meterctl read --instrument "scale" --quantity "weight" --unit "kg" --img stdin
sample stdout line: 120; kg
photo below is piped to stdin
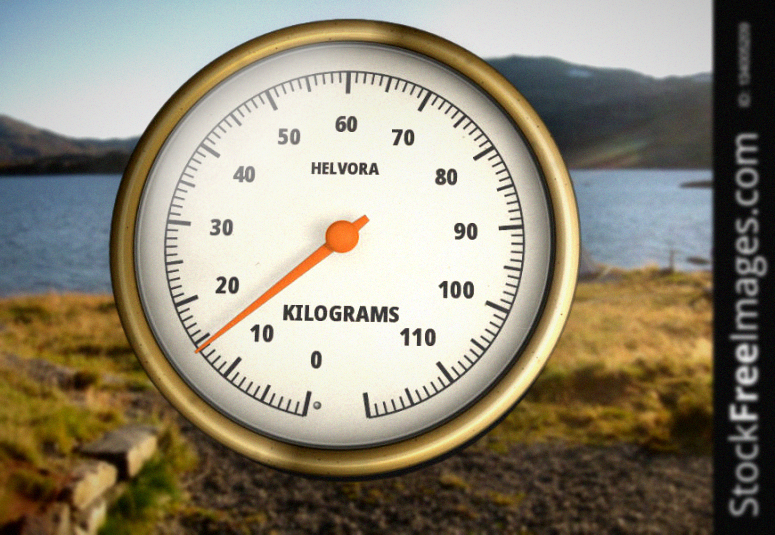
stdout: 14; kg
